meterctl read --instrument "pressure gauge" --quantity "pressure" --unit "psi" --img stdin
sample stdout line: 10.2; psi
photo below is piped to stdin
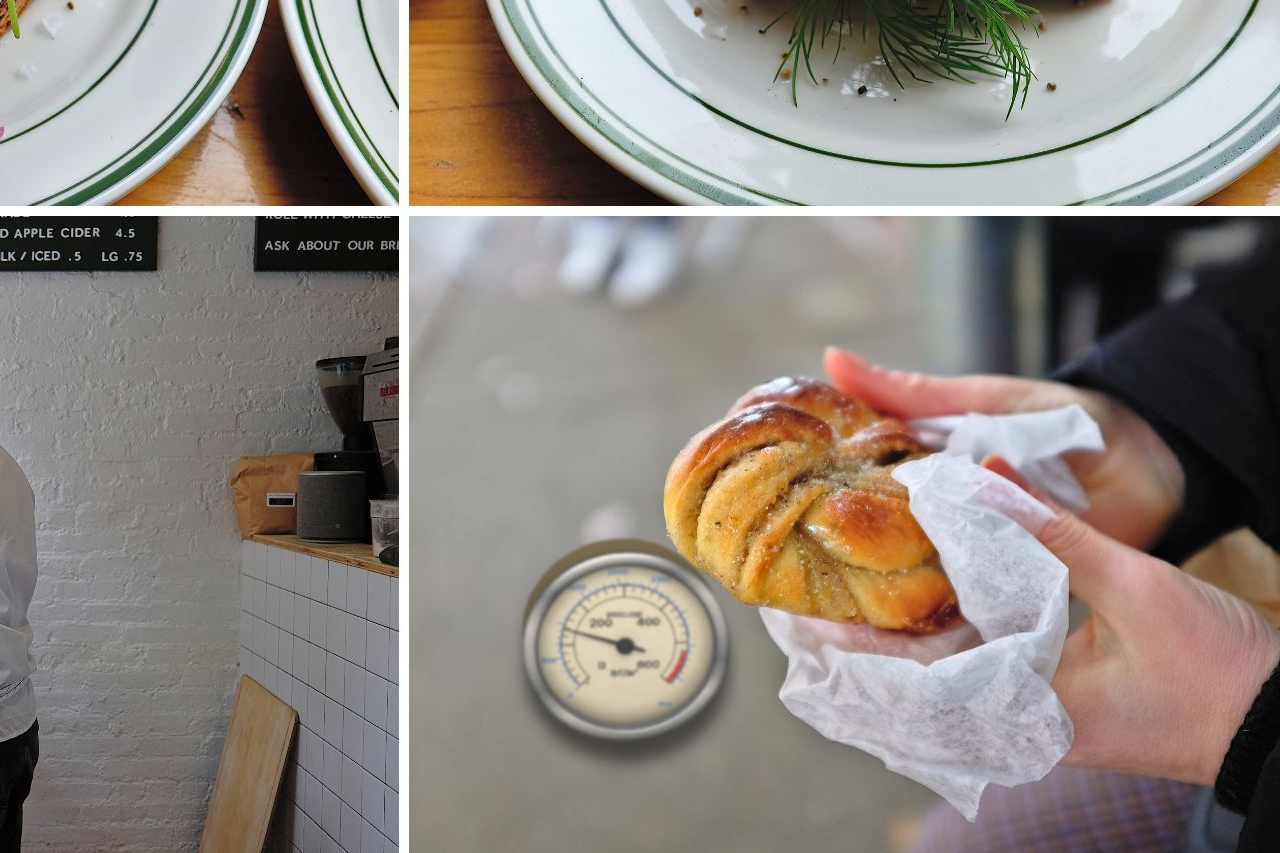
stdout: 140; psi
